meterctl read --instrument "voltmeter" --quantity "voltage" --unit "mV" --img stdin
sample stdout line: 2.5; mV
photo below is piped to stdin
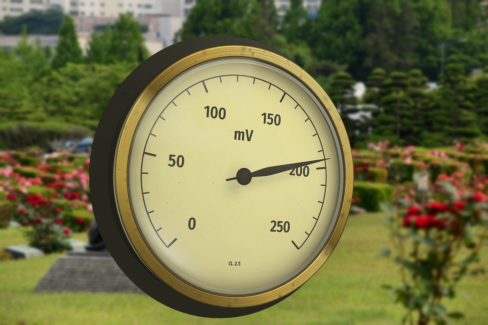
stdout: 195; mV
